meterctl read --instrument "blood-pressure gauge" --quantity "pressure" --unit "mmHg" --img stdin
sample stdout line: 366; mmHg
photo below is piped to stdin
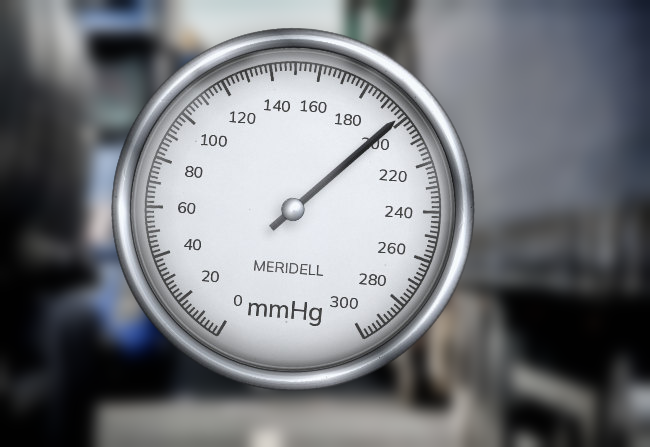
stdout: 198; mmHg
